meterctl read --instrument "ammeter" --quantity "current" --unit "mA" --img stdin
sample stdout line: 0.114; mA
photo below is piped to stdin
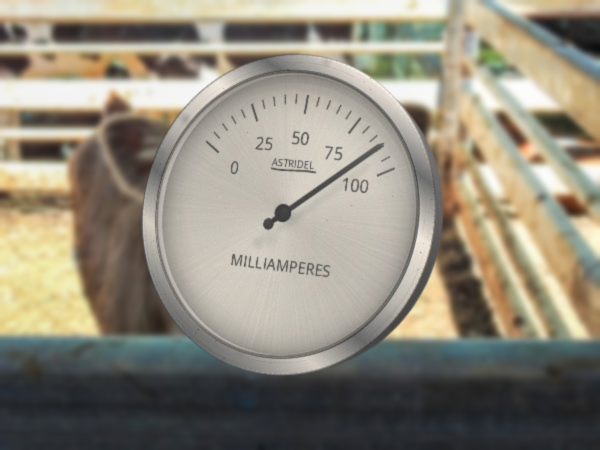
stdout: 90; mA
